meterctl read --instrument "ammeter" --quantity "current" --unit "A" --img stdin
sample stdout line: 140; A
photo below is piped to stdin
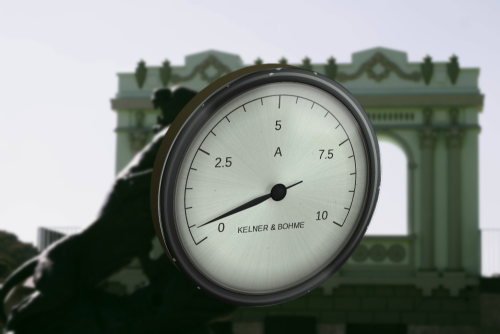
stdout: 0.5; A
